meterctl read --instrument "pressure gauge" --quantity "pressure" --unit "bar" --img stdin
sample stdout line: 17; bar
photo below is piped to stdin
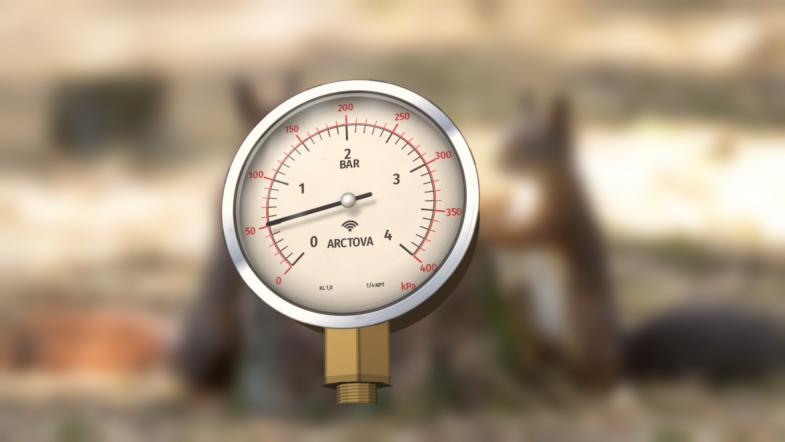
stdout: 0.5; bar
